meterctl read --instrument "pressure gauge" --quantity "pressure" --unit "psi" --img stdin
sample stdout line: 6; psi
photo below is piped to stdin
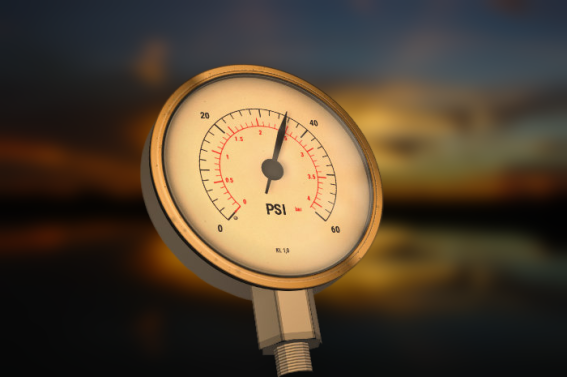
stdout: 35; psi
